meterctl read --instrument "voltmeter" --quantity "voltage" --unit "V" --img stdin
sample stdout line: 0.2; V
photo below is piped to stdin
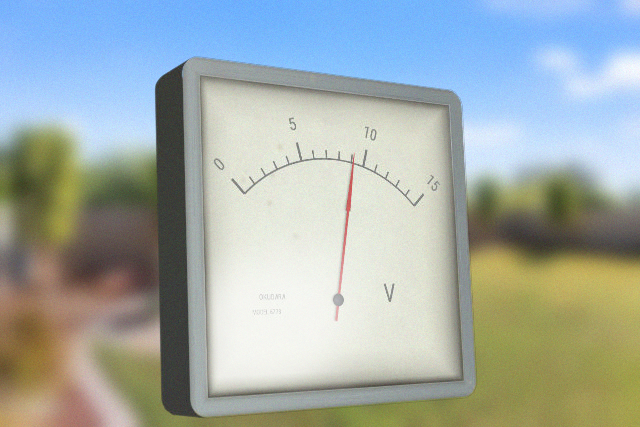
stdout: 9; V
